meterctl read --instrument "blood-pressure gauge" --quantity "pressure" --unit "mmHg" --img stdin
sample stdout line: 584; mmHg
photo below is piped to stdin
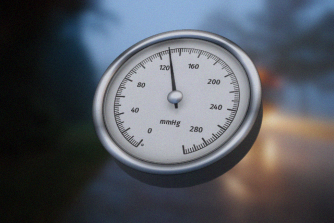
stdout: 130; mmHg
